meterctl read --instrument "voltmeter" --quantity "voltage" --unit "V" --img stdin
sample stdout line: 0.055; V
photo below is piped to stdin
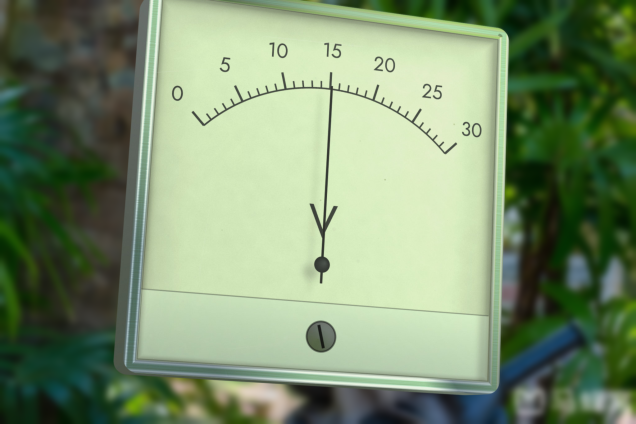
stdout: 15; V
